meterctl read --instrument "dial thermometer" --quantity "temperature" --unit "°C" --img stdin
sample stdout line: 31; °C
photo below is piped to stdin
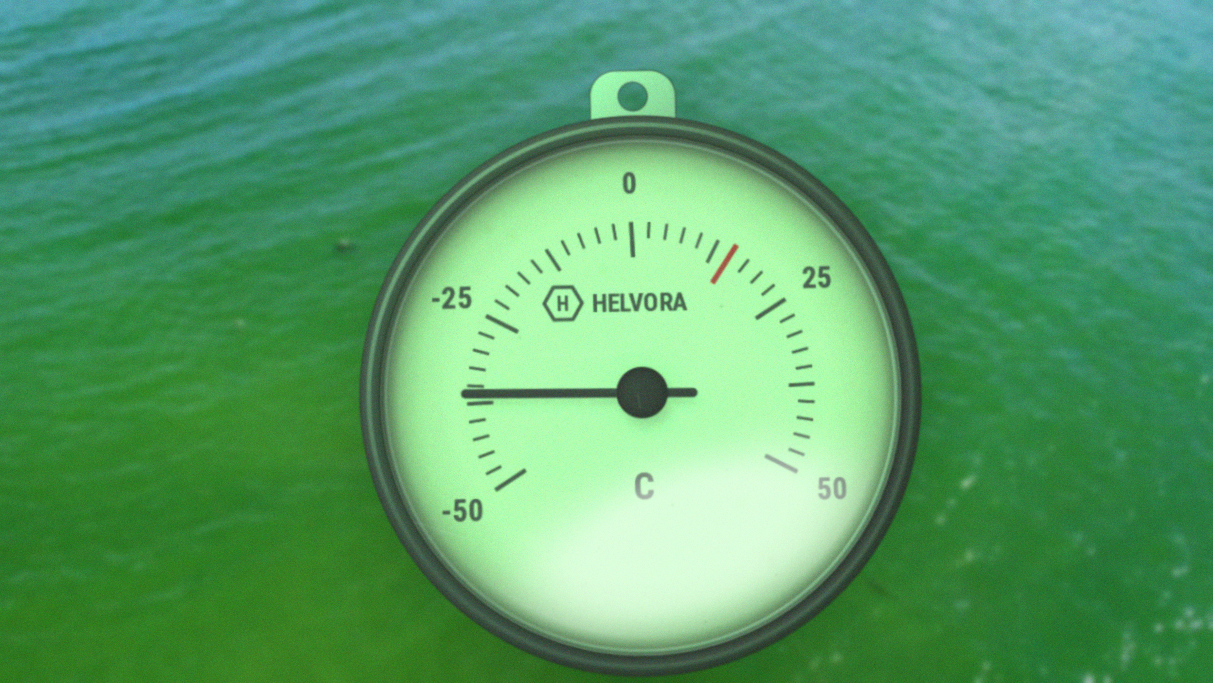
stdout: -36.25; °C
